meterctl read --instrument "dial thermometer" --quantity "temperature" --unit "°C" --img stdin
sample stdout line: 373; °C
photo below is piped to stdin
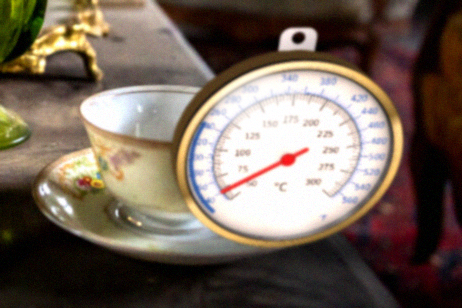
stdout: 62.5; °C
